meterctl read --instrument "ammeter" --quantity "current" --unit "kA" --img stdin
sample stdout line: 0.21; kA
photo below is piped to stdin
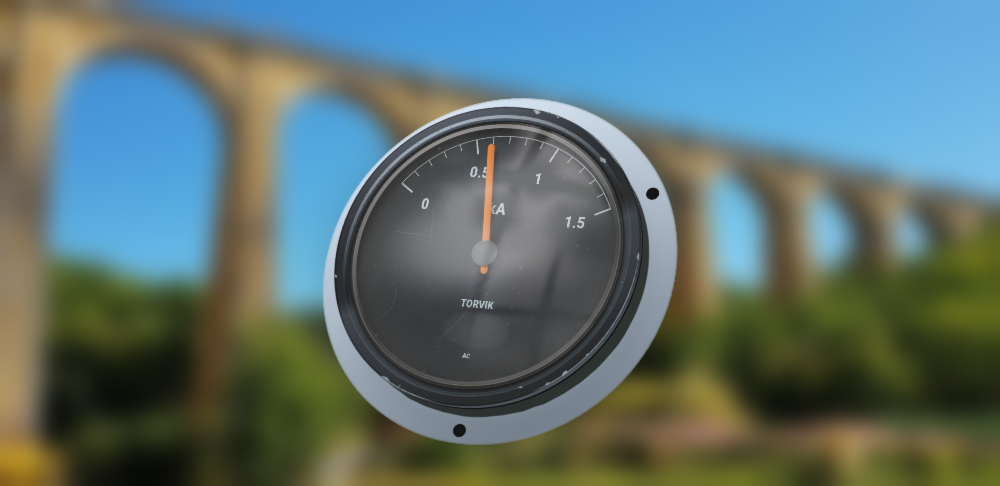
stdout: 0.6; kA
